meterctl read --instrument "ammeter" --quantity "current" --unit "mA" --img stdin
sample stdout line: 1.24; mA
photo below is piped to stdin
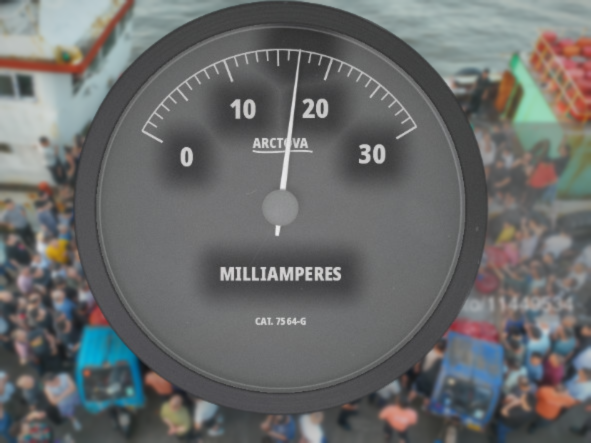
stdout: 17; mA
